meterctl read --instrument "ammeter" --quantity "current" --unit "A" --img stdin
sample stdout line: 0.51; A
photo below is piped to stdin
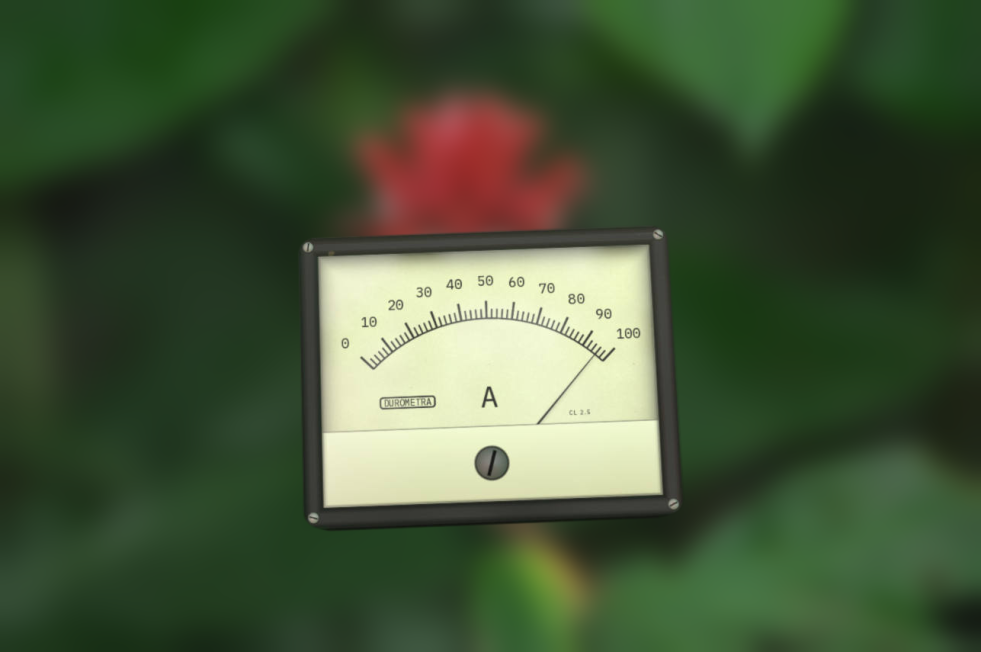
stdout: 96; A
